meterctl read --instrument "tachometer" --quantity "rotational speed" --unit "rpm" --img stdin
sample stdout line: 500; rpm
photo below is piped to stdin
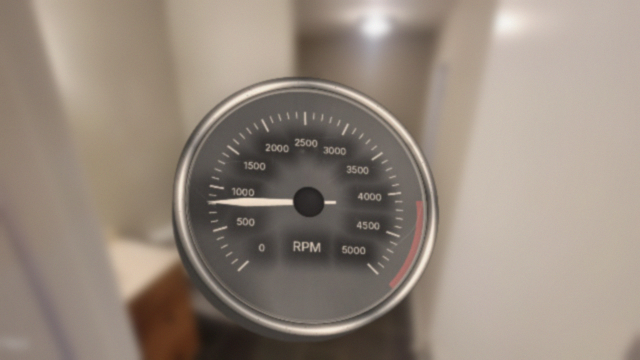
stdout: 800; rpm
